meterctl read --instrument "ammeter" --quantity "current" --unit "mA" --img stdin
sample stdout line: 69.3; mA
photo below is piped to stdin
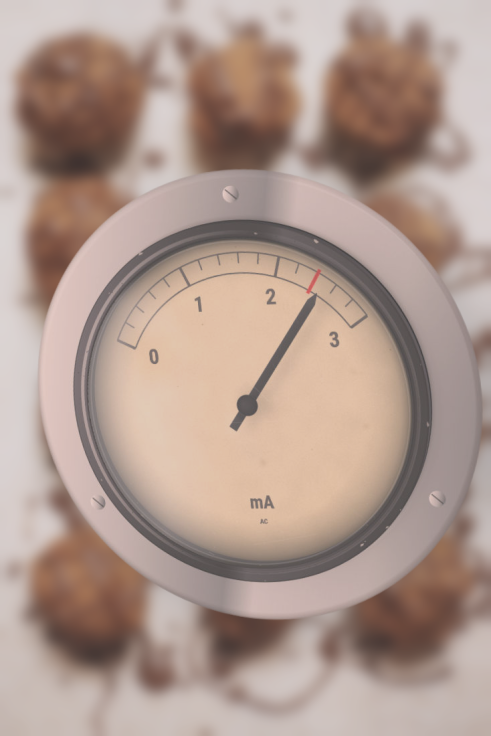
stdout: 2.5; mA
